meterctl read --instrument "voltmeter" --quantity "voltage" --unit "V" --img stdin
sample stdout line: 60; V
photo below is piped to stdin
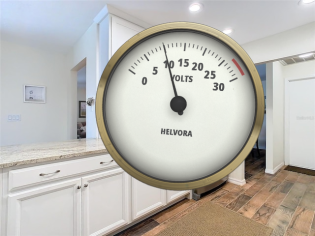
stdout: 10; V
